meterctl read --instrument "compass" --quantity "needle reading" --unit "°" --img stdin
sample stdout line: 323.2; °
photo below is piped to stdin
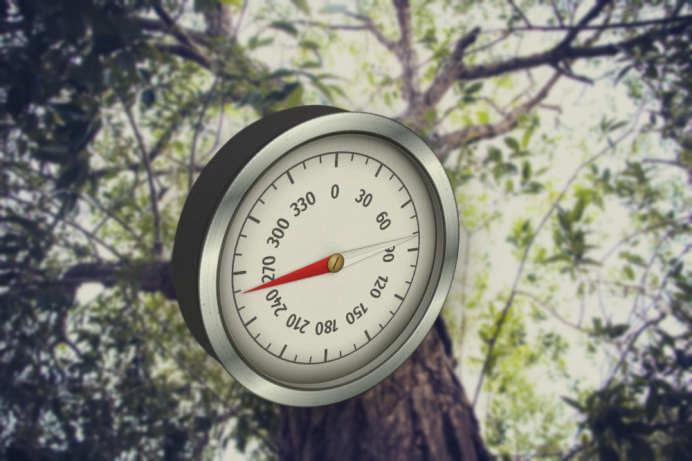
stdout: 260; °
